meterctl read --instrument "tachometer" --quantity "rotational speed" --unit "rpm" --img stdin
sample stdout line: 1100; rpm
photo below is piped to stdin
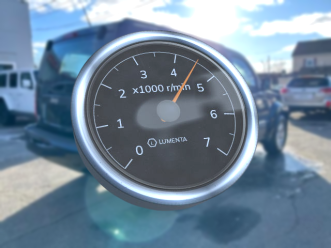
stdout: 4500; rpm
